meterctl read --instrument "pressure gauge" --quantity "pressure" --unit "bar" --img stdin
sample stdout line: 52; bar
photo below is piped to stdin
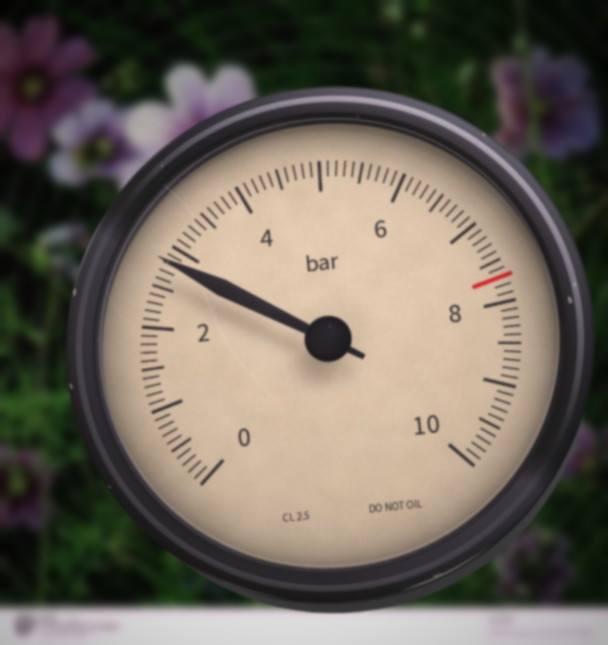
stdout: 2.8; bar
